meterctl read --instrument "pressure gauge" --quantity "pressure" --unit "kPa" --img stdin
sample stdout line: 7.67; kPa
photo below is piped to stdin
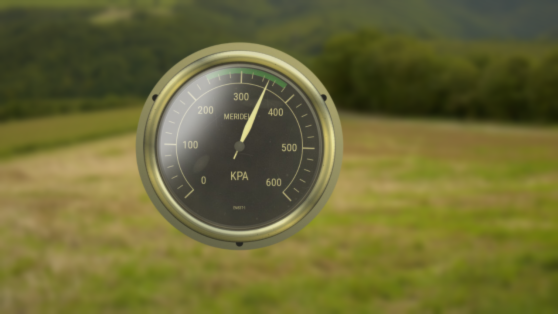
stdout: 350; kPa
